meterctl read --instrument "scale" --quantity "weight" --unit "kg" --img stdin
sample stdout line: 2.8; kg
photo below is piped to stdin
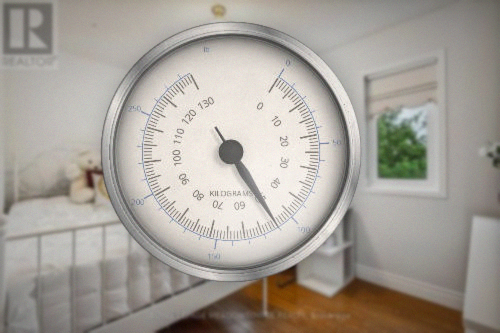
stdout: 50; kg
